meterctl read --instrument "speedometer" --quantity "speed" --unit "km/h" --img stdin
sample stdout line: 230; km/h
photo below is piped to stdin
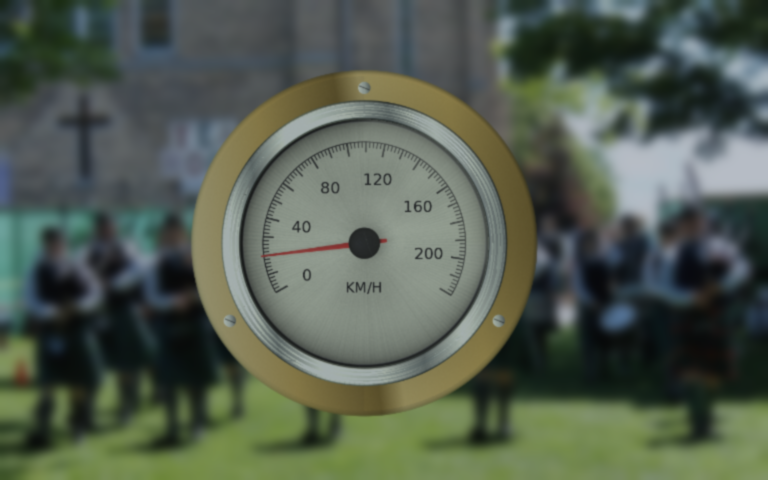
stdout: 20; km/h
